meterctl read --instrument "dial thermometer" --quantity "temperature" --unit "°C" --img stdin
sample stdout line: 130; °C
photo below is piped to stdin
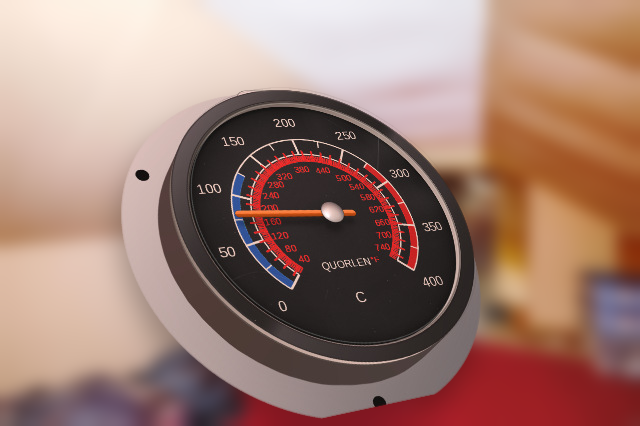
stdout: 75; °C
